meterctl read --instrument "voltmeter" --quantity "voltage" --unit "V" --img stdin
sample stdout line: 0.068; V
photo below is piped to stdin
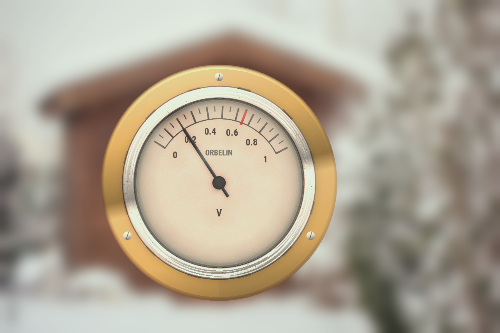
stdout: 0.2; V
